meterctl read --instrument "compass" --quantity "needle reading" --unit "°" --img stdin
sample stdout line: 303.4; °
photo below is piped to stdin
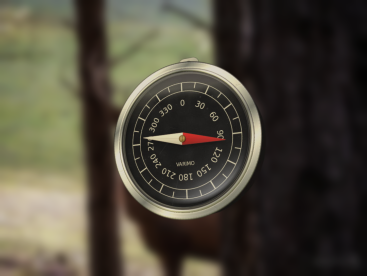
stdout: 97.5; °
